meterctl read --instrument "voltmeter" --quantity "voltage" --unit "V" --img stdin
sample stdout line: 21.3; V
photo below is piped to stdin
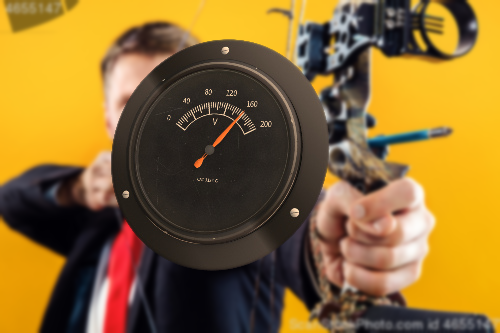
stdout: 160; V
